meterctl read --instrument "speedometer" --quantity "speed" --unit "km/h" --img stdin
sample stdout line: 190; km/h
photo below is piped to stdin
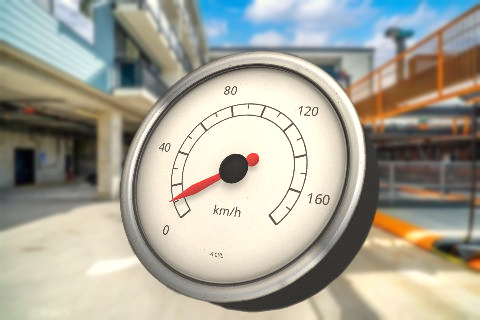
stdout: 10; km/h
